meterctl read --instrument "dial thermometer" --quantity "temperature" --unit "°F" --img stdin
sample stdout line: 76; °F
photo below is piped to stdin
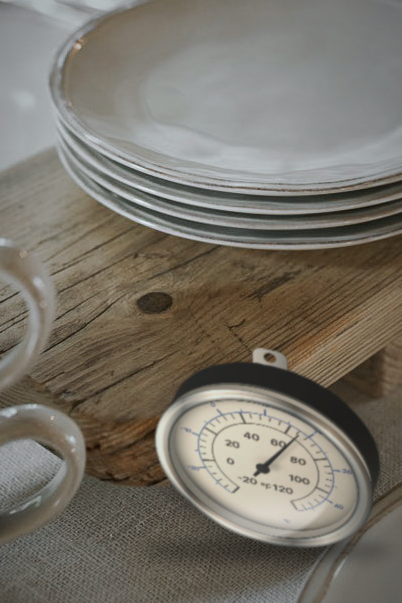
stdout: 64; °F
